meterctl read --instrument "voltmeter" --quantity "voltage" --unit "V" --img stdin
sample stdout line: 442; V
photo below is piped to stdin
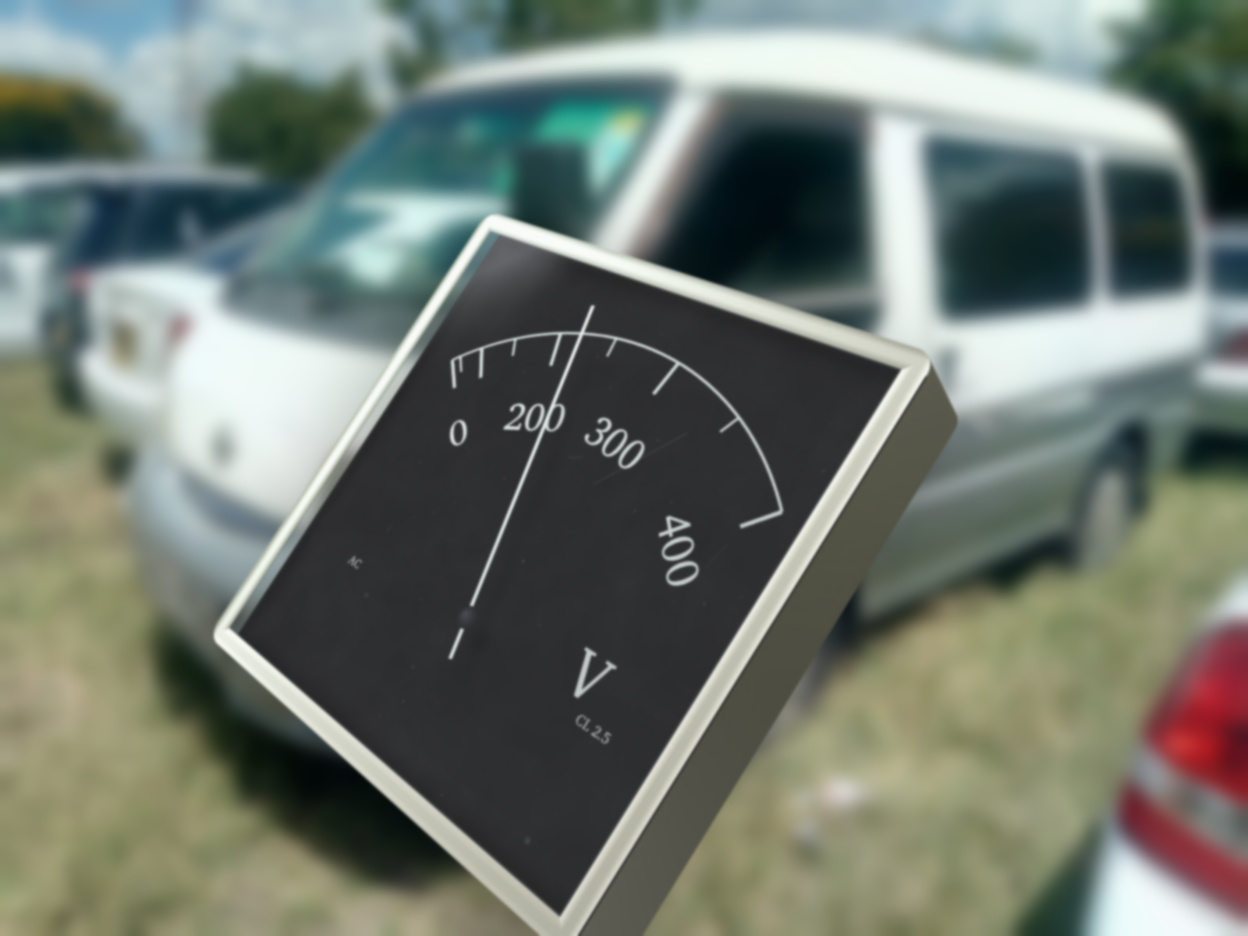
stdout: 225; V
